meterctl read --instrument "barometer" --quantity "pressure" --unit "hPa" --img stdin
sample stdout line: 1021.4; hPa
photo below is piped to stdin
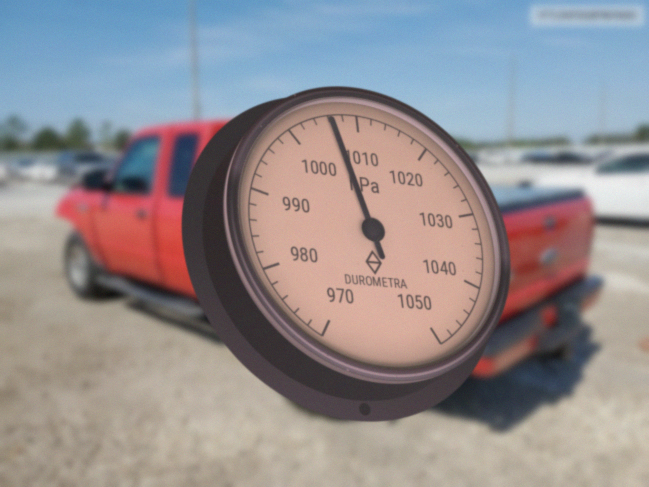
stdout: 1006; hPa
